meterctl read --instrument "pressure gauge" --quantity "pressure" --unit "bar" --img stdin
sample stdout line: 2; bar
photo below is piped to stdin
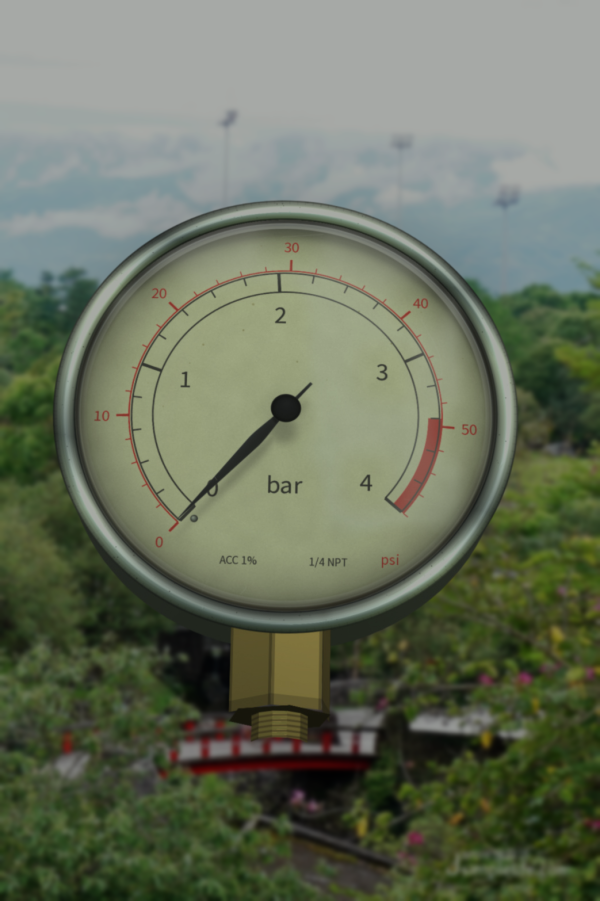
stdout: 0; bar
